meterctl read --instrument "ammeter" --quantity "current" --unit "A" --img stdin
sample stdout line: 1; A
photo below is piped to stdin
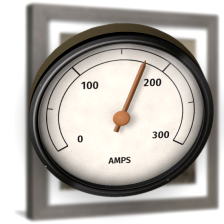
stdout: 175; A
